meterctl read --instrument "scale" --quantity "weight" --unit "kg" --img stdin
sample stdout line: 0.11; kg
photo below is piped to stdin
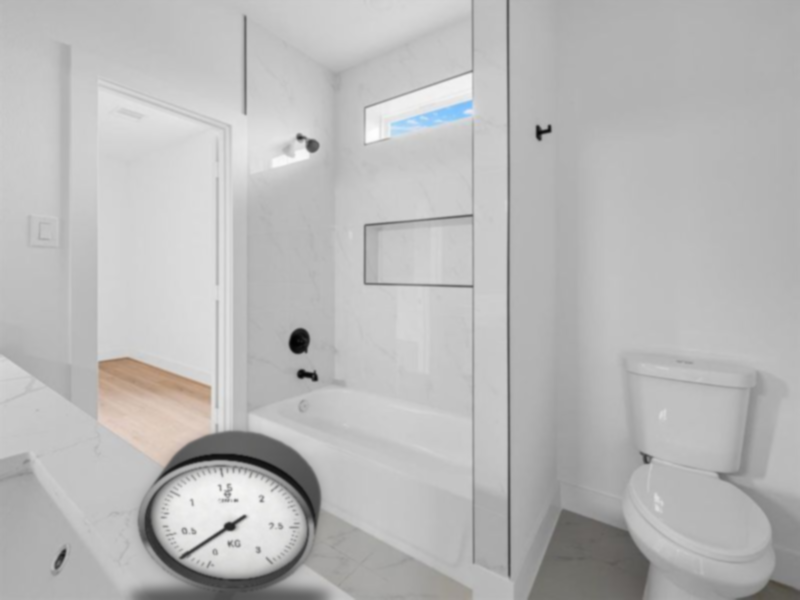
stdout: 0.25; kg
